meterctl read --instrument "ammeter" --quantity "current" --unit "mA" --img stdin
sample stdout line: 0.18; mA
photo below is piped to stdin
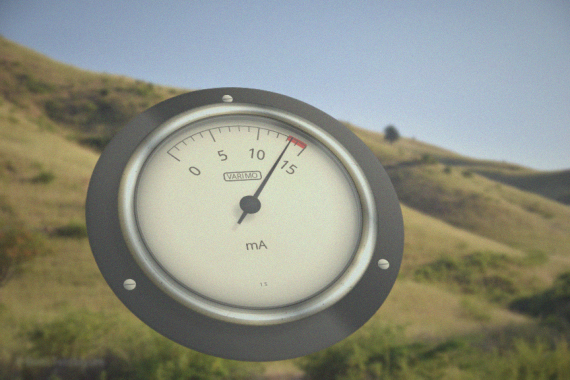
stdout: 13.5; mA
